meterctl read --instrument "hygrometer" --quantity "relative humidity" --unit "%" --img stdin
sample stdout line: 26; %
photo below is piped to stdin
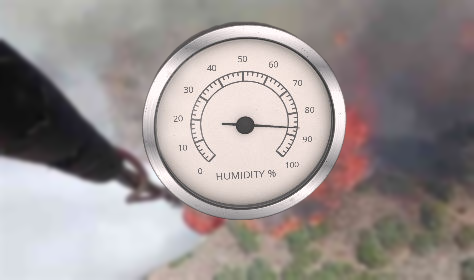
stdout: 86; %
